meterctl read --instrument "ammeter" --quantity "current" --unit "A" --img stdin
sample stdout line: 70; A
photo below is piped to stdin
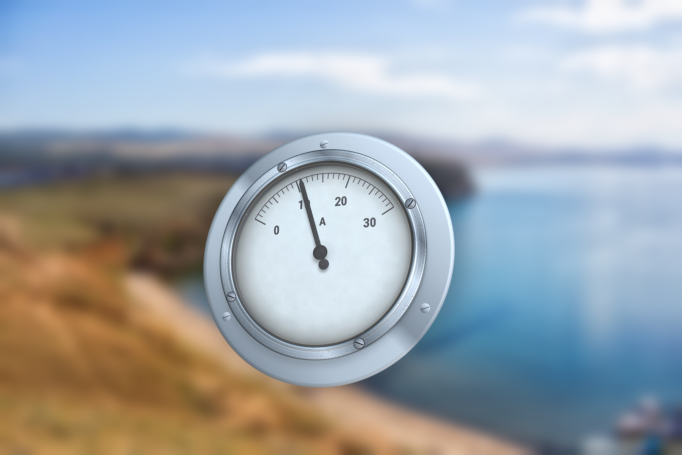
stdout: 11; A
